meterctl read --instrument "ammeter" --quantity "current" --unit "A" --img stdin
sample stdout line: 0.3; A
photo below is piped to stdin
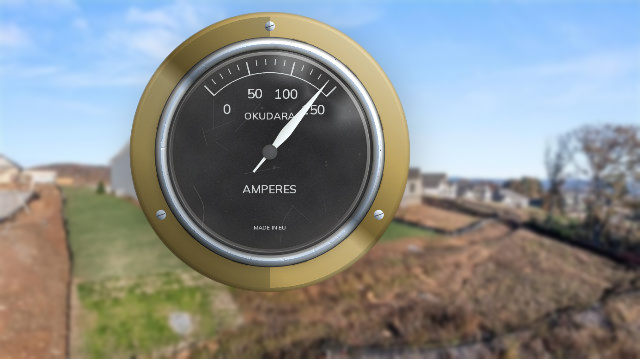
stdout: 140; A
